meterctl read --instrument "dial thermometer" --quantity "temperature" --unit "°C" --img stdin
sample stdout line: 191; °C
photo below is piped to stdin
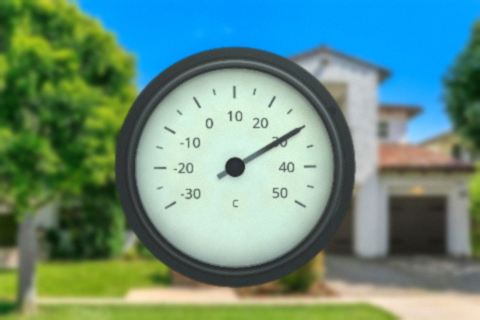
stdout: 30; °C
